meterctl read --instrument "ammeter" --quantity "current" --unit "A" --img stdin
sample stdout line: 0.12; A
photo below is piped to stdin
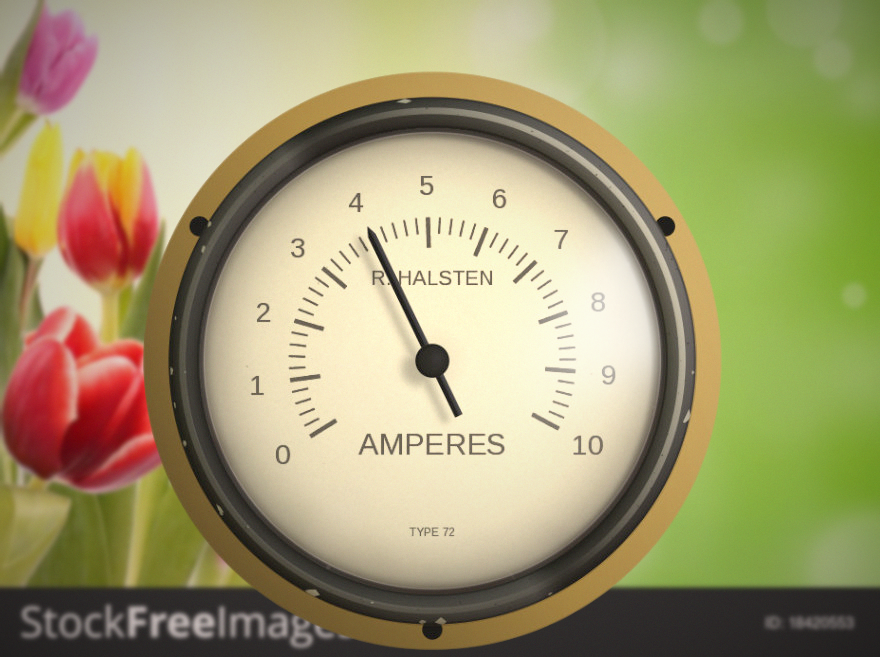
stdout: 4; A
